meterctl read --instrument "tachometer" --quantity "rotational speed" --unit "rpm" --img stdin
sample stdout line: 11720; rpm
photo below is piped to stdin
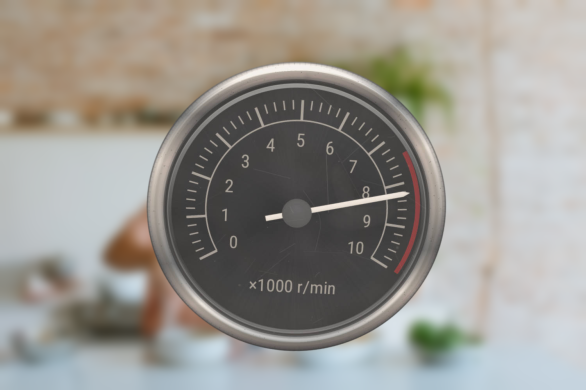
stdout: 8200; rpm
